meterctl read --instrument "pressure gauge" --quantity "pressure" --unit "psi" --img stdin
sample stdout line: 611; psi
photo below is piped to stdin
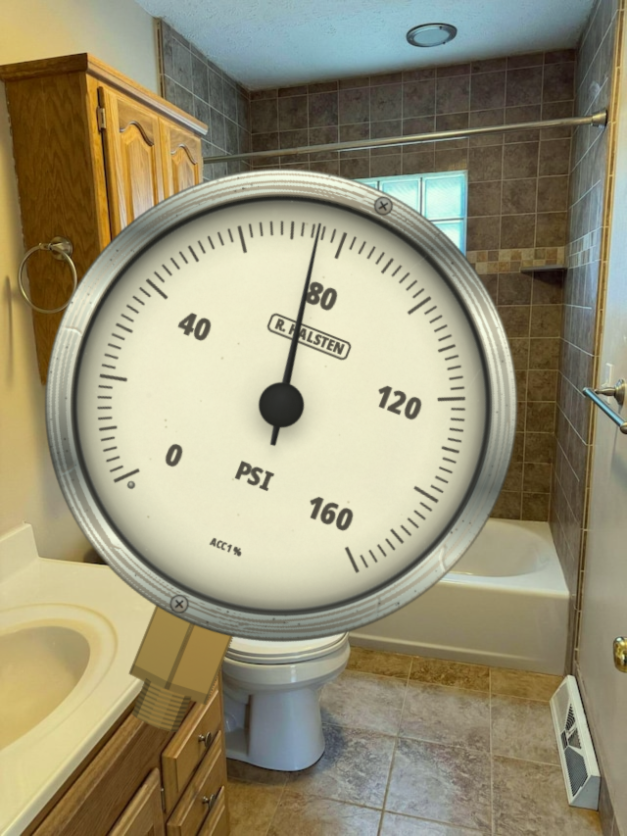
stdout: 75; psi
